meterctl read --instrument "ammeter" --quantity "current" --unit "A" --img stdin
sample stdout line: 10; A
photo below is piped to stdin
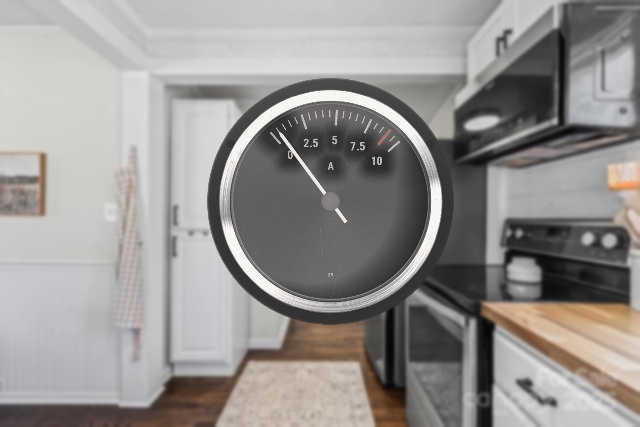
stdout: 0.5; A
